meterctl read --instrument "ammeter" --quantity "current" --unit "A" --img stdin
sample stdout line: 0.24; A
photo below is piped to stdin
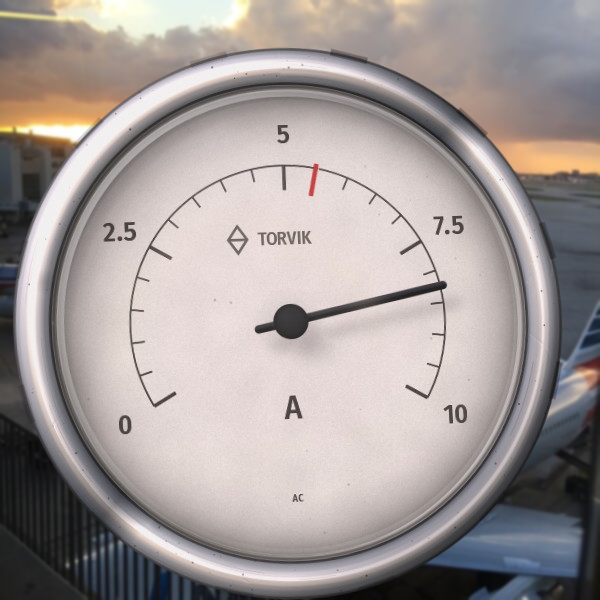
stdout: 8.25; A
